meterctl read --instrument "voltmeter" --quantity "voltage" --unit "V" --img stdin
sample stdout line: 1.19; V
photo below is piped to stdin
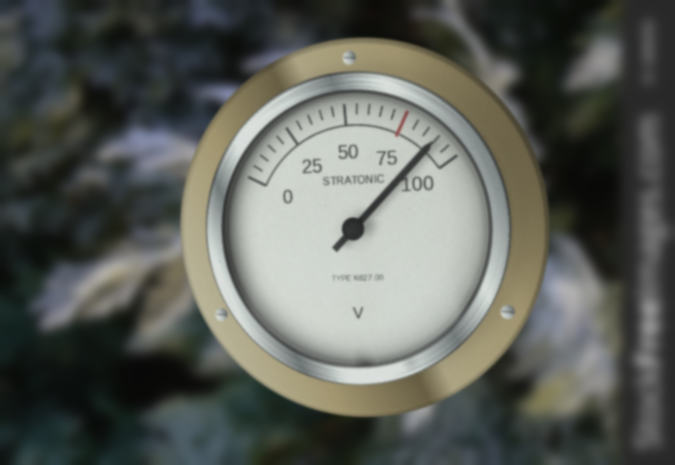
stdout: 90; V
